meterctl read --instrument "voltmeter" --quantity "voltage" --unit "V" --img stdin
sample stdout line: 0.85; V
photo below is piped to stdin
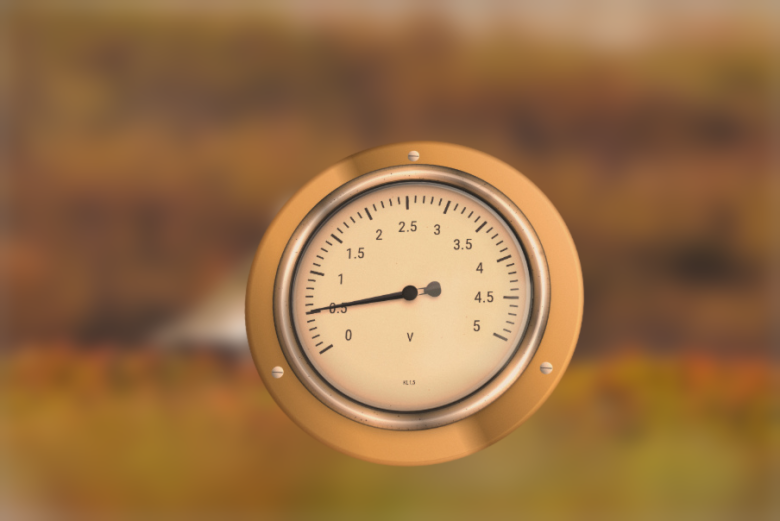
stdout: 0.5; V
